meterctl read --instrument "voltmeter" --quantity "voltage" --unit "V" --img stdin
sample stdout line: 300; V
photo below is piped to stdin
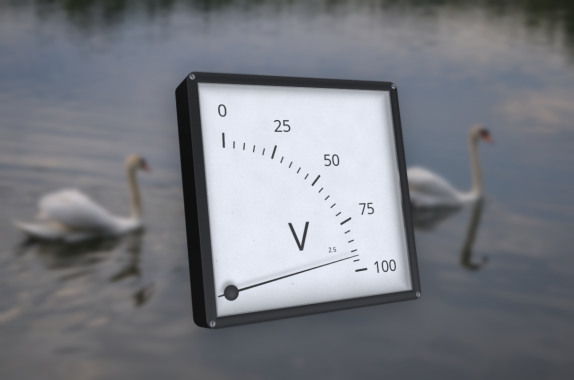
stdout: 92.5; V
